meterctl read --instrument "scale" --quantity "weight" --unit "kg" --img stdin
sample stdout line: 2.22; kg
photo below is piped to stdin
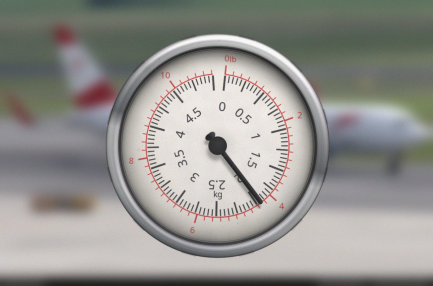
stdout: 1.95; kg
